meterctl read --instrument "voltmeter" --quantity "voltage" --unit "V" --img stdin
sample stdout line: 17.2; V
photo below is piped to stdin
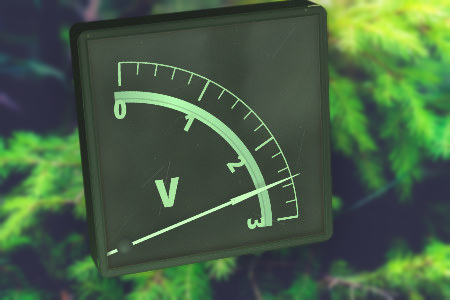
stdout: 2.5; V
